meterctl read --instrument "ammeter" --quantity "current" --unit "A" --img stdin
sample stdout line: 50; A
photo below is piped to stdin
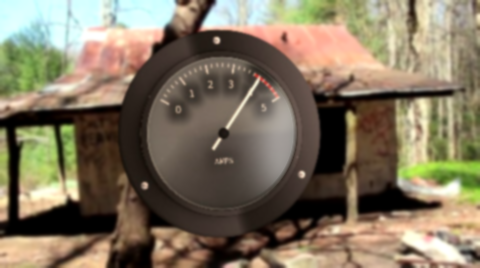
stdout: 4; A
